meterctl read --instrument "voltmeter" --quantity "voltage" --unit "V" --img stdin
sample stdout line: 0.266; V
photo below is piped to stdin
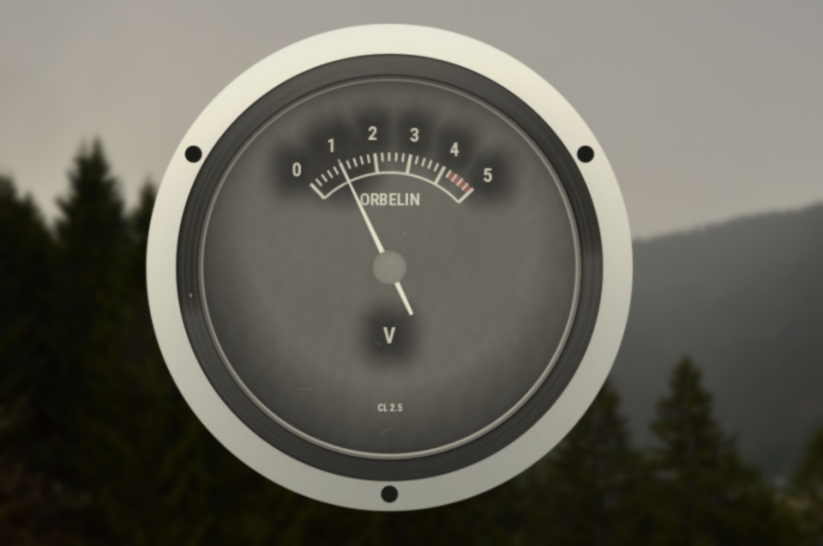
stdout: 1; V
